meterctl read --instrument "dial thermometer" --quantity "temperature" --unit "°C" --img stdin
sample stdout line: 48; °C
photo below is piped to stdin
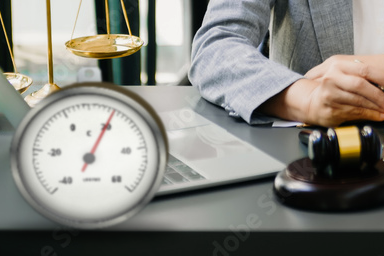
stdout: 20; °C
